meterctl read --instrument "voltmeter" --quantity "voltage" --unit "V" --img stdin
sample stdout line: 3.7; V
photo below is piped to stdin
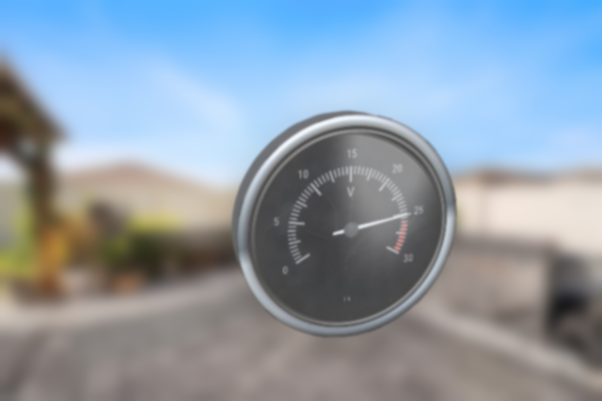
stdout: 25; V
